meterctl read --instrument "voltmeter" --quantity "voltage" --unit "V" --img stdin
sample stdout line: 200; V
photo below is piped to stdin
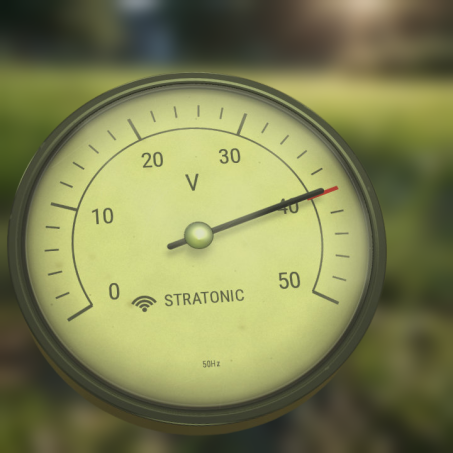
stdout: 40; V
